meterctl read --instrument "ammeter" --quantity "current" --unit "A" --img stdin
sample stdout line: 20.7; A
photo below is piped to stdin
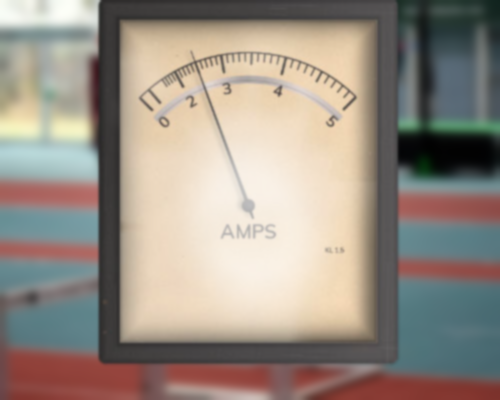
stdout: 2.5; A
